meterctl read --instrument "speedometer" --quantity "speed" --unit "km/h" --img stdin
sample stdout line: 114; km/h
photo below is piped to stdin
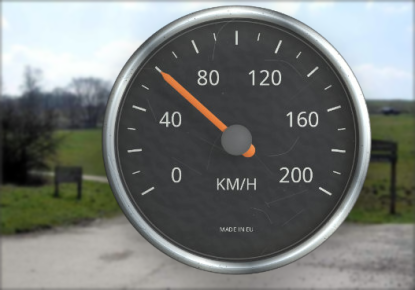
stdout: 60; km/h
